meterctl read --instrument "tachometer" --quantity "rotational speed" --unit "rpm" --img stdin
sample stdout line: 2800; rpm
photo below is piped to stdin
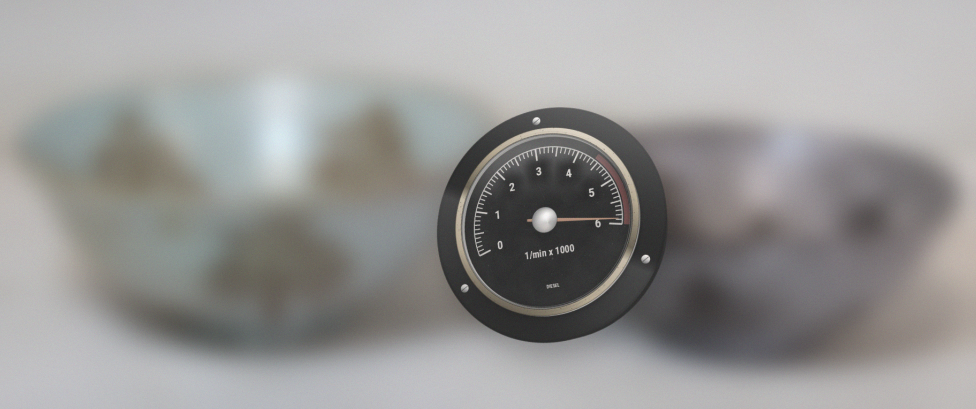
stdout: 5900; rpm
